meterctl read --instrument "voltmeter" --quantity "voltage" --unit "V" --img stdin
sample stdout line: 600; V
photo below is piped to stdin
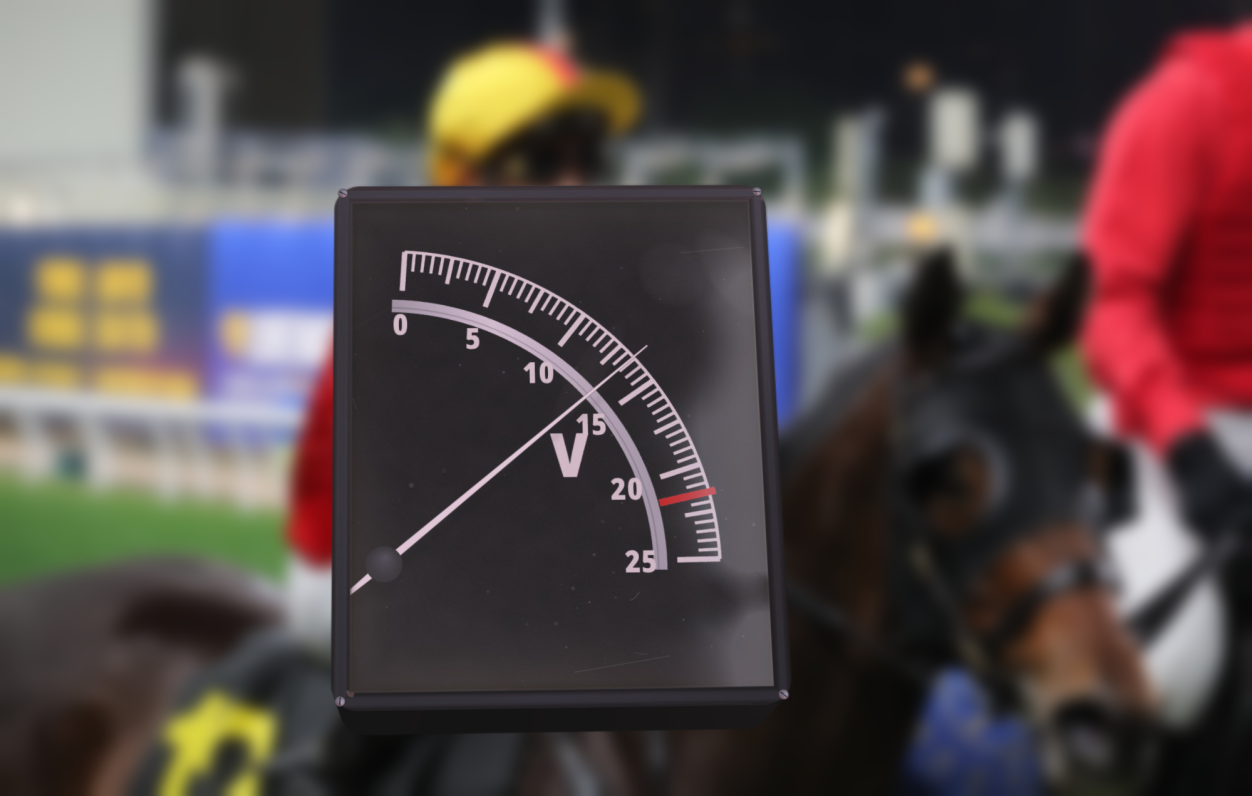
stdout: 13.5; V
